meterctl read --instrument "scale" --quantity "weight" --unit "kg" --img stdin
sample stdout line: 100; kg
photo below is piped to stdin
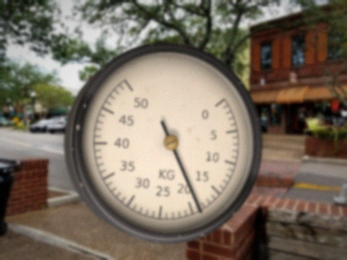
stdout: 19; kg
